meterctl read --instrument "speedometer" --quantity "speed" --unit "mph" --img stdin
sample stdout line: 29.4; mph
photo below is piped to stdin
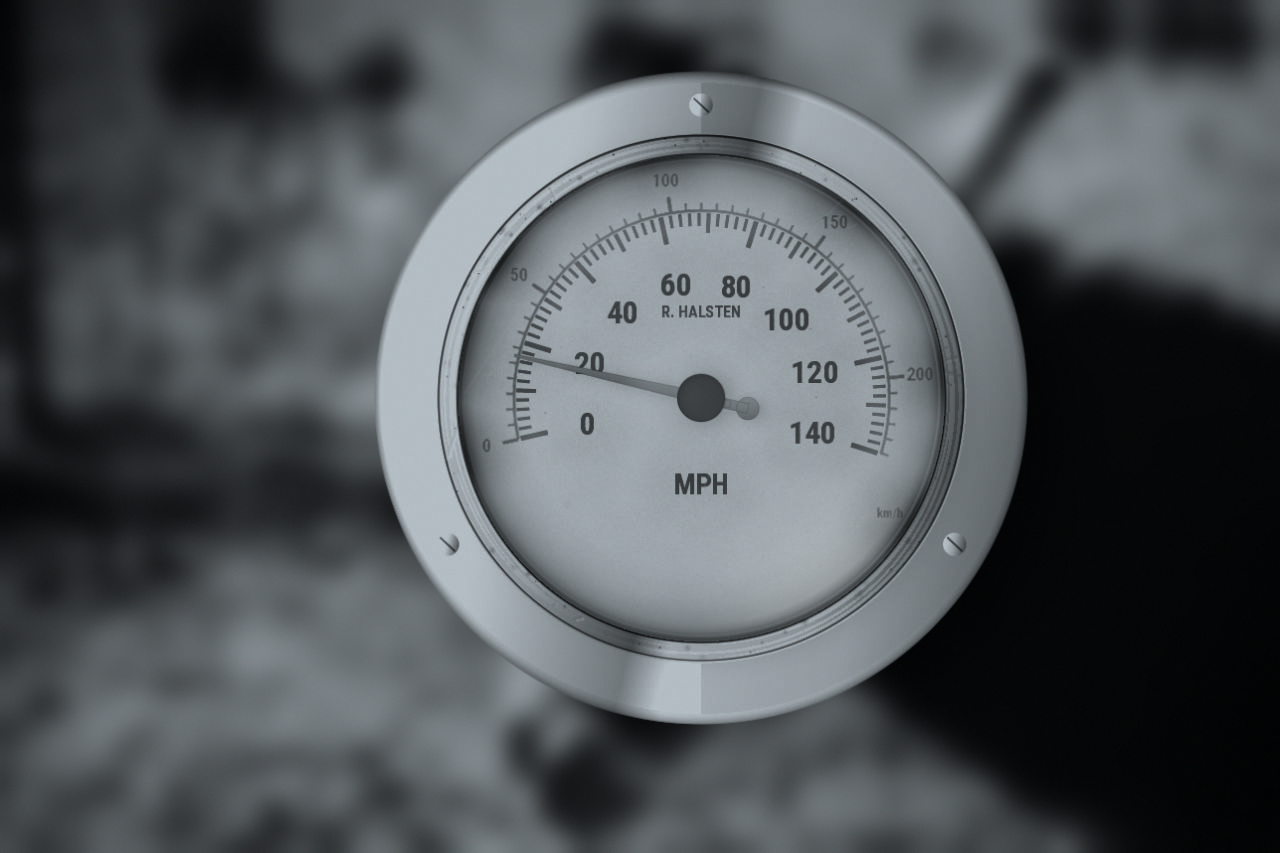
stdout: 17; mph
